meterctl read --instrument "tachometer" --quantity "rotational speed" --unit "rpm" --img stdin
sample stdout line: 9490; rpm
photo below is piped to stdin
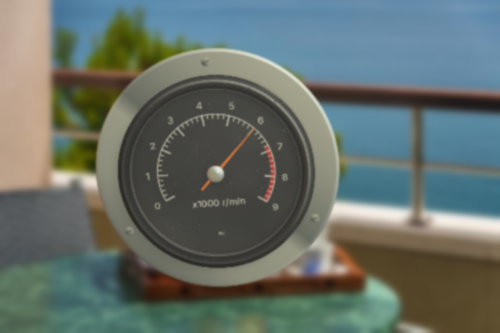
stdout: 6000; rpm
